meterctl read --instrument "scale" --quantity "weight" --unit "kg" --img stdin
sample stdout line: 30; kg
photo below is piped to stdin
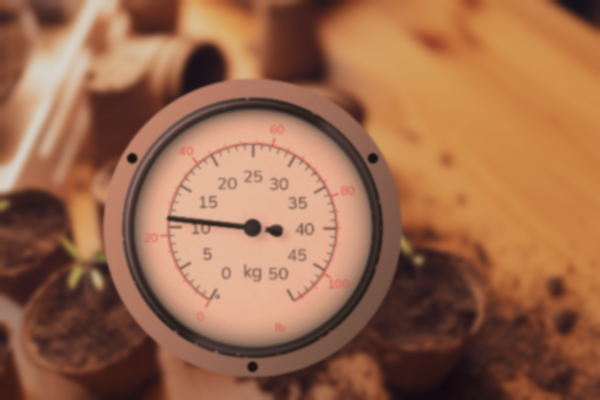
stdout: 11; kg
